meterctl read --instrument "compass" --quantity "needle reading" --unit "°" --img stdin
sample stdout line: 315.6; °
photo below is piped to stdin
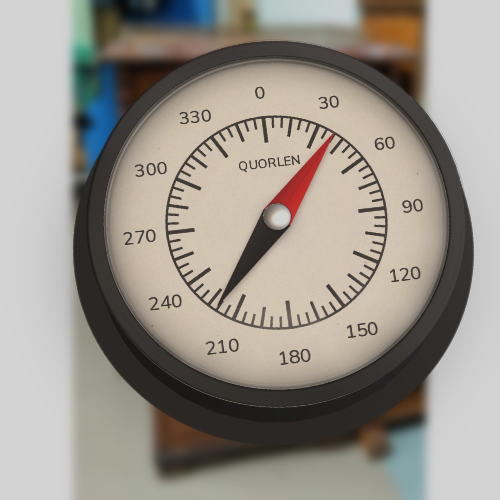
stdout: 40; °
